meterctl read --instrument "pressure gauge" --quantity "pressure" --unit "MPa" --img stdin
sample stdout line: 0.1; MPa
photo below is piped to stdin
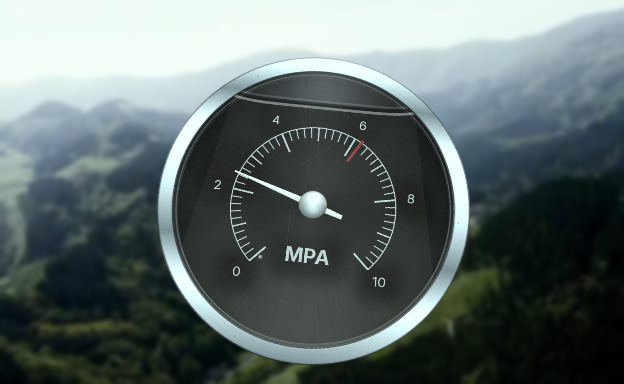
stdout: 2.4; MPa
